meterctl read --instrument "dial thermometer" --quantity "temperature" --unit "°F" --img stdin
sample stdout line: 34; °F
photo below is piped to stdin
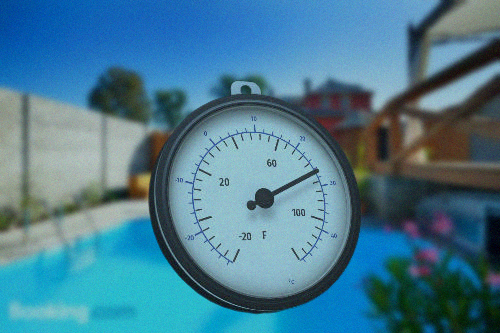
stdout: 80; °F
